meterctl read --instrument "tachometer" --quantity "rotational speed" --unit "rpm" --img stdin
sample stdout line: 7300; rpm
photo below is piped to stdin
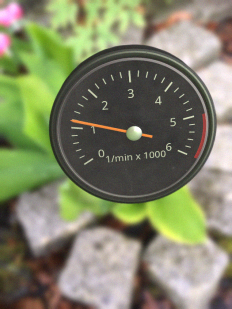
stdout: 1200; rpm
